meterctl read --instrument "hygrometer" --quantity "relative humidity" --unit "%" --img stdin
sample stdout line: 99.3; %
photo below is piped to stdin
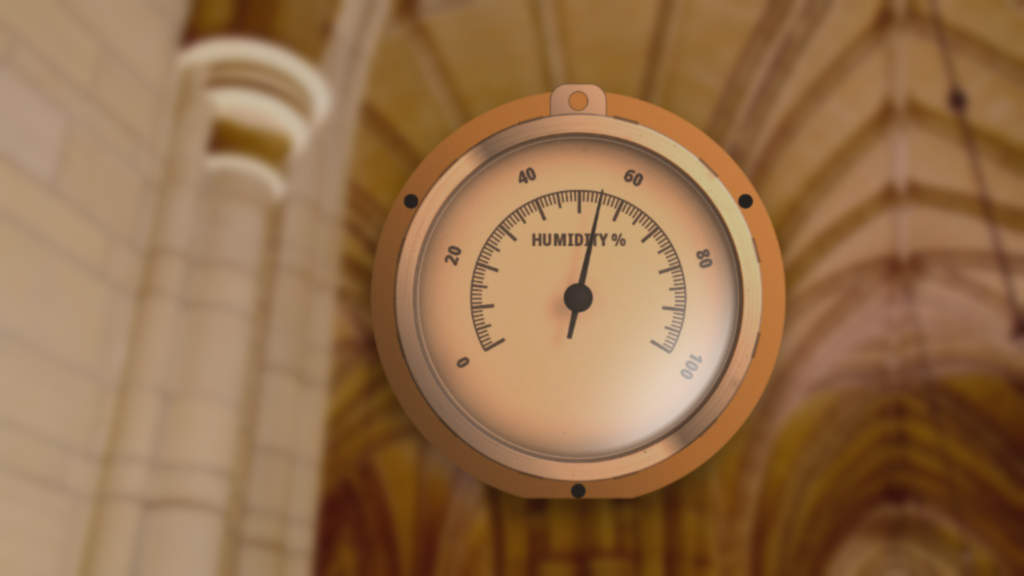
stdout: 55; %
